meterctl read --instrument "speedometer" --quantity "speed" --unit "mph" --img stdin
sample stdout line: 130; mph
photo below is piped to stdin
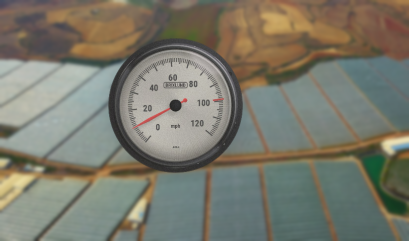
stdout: 10; mph
